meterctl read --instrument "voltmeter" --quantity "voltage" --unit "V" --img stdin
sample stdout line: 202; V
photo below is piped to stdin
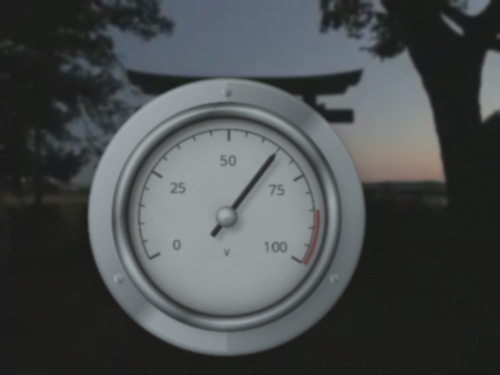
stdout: 65; V
